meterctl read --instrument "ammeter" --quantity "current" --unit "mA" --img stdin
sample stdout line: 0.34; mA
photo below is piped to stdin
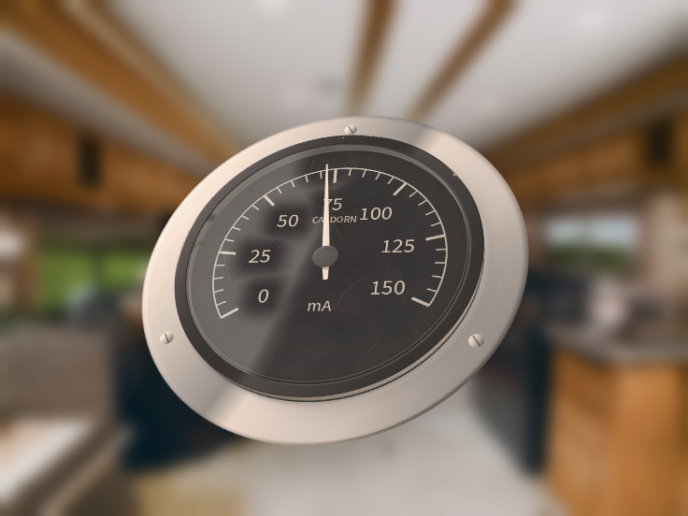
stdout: 72.5; mA
